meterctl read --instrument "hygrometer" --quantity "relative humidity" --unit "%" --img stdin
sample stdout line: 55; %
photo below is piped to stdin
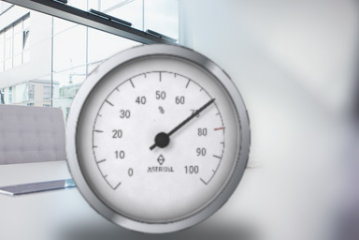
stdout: 70; %
